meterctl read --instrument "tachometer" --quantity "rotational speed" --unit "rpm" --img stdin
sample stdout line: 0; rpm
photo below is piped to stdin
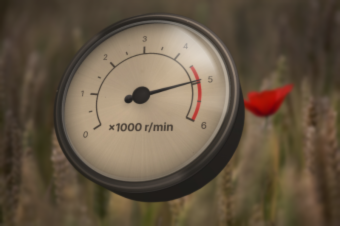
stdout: 5000; rpm
